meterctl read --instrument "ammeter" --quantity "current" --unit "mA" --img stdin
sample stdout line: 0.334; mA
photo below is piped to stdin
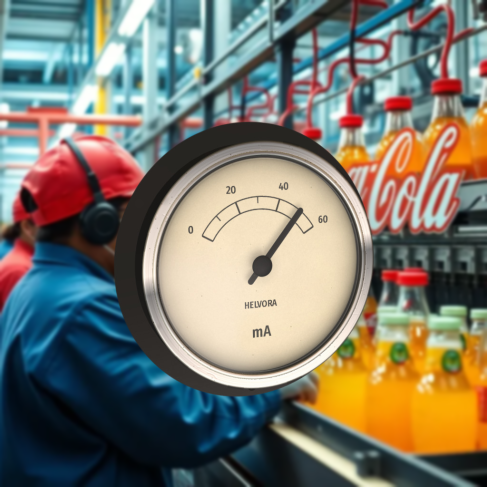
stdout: 50; mA
